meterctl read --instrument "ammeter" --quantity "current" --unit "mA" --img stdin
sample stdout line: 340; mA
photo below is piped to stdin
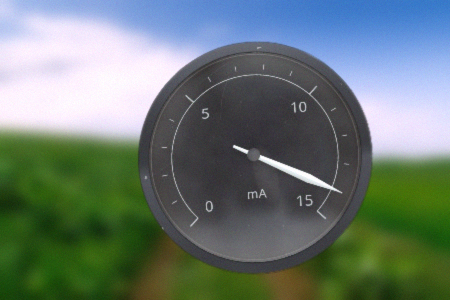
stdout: 14; mA
